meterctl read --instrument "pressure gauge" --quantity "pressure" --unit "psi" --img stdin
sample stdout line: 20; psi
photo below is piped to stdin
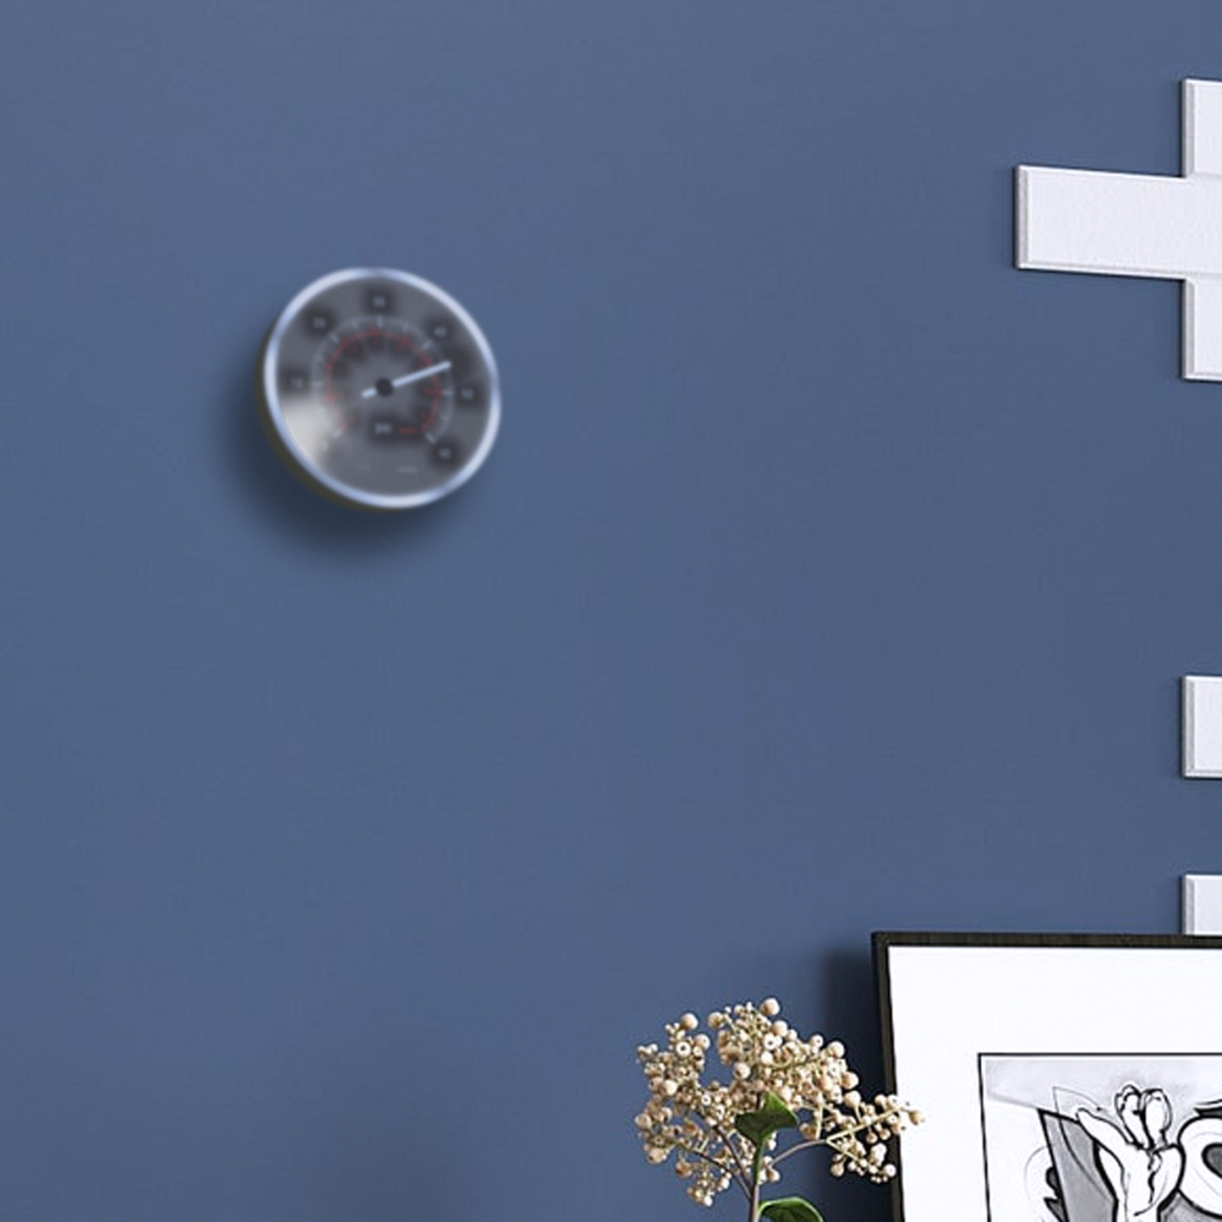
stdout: 45; psi
